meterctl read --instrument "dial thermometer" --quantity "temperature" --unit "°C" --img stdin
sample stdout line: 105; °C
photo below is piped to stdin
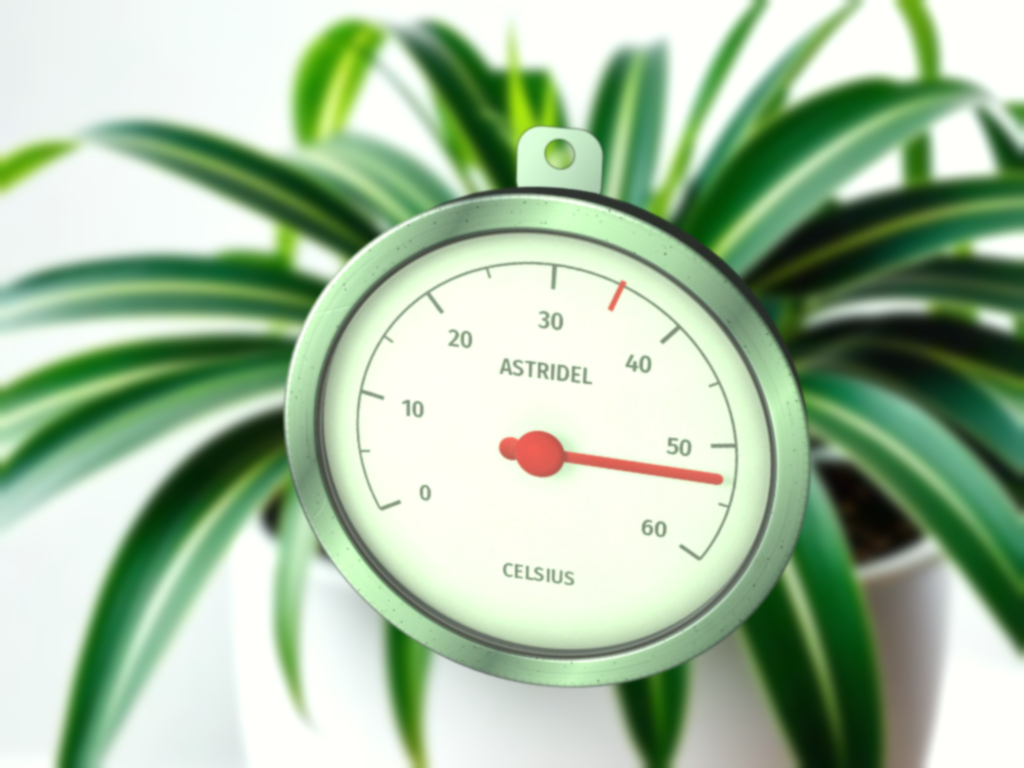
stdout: 52.5; °C
